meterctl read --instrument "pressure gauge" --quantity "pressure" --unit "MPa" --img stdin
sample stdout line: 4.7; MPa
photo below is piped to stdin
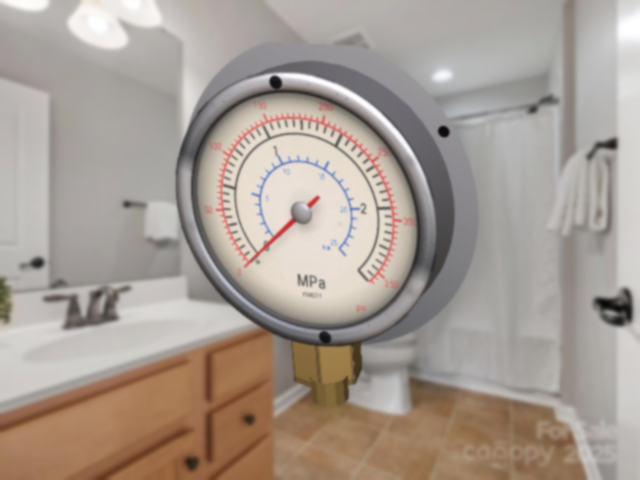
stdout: 0; MPa
